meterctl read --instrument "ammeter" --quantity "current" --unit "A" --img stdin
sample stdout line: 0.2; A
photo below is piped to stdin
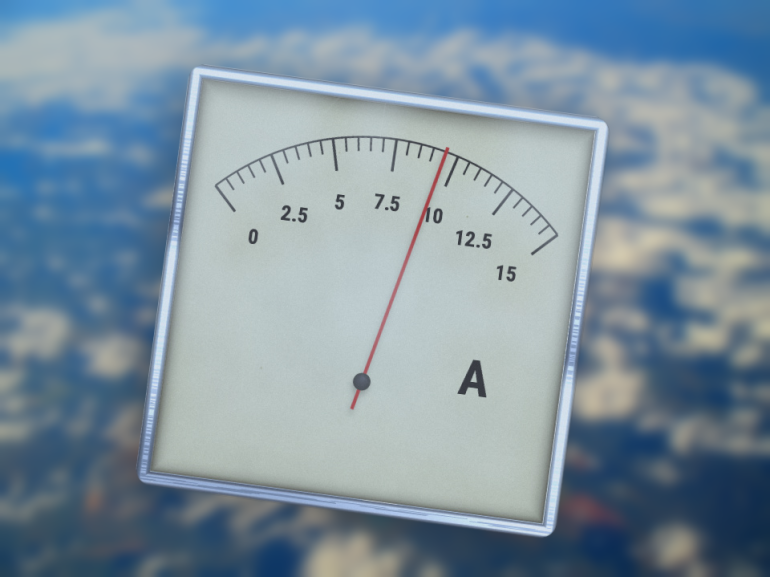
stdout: 9.5; A
